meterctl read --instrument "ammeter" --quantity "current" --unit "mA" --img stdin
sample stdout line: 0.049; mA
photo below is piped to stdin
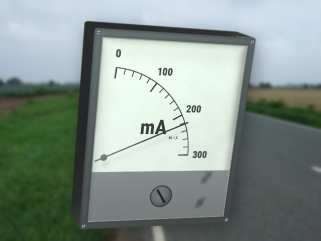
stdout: 220; mA
